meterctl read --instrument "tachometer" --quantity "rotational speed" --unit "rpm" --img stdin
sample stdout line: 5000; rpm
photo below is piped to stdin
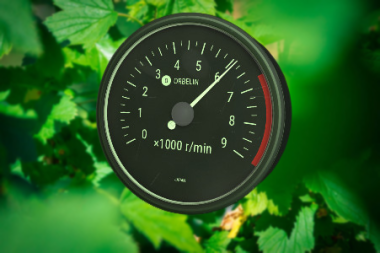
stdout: 6125; rpm
